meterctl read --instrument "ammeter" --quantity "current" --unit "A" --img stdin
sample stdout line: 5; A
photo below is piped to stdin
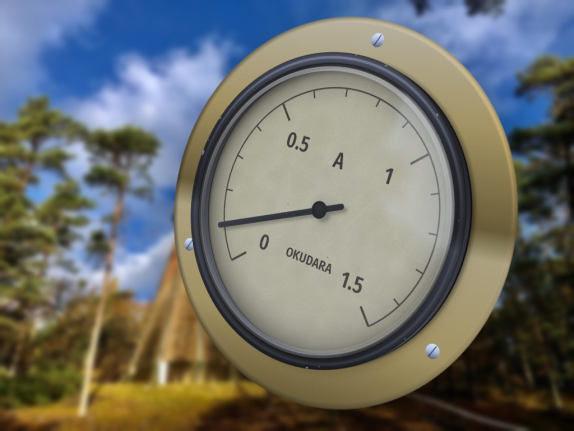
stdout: 0.1; A
